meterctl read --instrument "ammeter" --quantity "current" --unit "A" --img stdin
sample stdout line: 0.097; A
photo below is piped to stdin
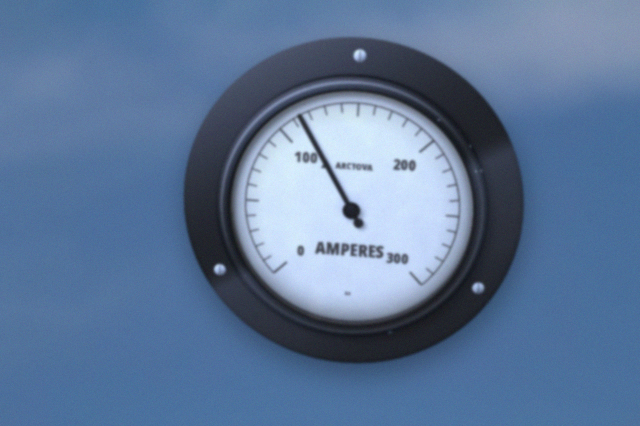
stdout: 115; A
